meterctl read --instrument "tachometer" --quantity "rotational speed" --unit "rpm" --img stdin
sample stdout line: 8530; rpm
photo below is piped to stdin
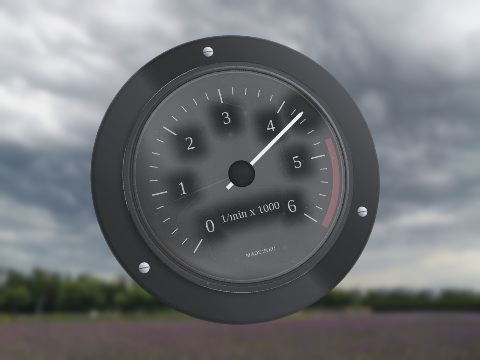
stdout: 4300; rpm
